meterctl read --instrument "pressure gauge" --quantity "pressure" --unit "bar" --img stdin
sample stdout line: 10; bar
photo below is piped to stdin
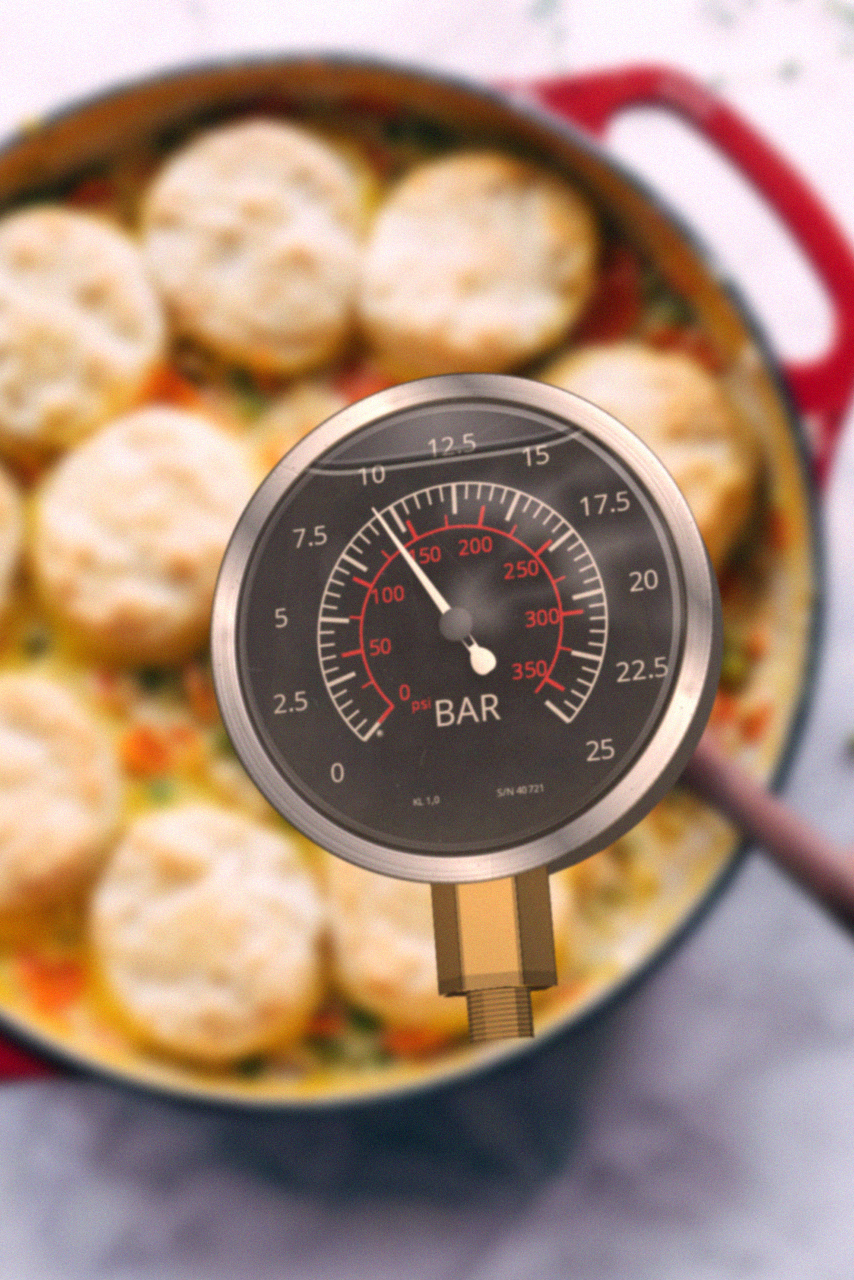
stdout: 9.5; bar
